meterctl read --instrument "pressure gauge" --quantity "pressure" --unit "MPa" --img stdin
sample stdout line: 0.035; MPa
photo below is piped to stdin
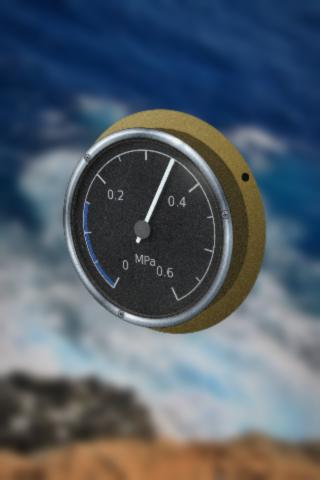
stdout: 0.35; MPa
